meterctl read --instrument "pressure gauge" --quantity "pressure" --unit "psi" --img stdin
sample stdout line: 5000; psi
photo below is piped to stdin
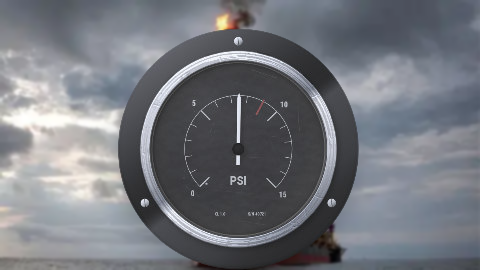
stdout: 7.5; psi
